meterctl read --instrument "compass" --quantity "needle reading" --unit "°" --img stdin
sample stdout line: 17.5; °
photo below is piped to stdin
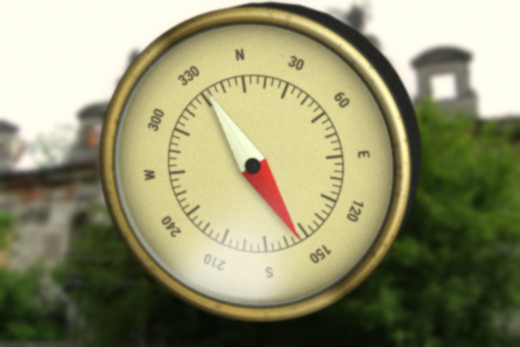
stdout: 155; °
